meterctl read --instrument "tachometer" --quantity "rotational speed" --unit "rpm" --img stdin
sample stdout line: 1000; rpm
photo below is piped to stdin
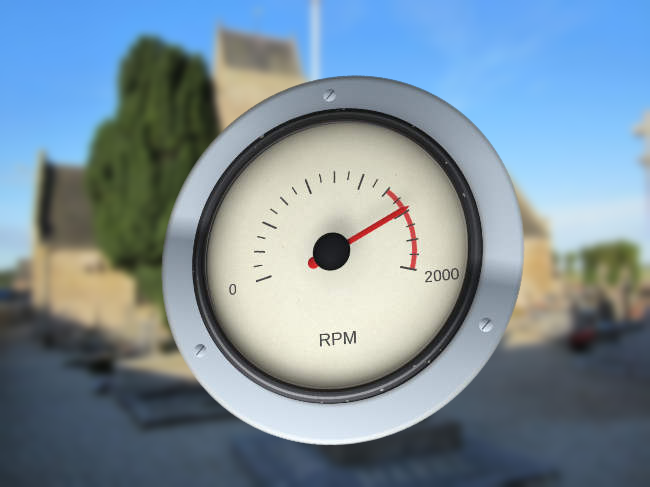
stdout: 1600; rpm
